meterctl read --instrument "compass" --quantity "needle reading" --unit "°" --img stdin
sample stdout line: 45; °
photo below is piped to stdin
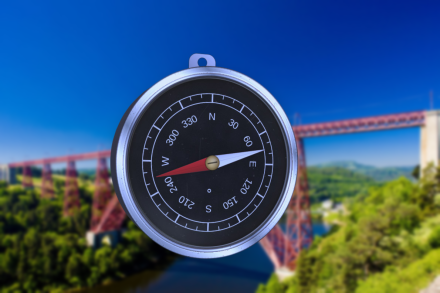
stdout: 255; °
